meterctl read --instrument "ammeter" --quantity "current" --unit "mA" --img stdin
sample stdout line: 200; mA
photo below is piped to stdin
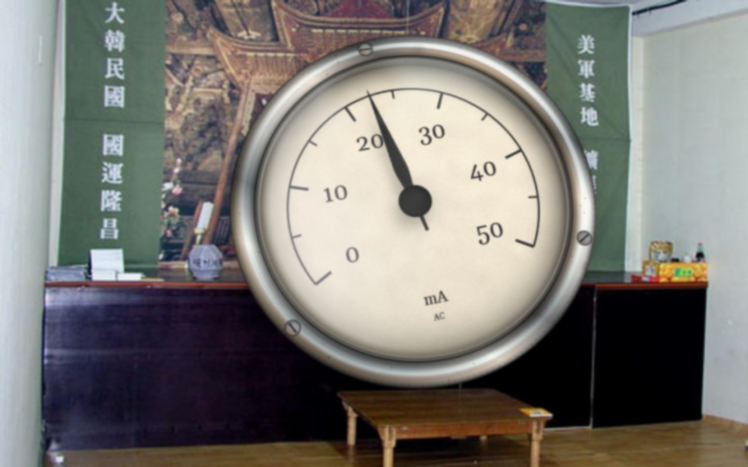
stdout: 22.5; mA
